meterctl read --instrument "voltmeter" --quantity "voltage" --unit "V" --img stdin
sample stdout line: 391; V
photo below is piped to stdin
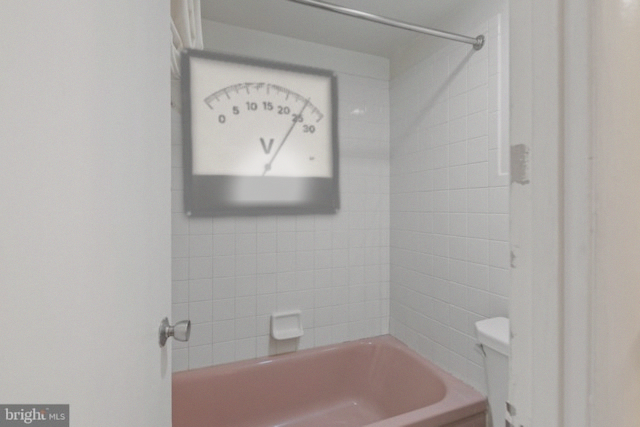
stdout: 25; V
